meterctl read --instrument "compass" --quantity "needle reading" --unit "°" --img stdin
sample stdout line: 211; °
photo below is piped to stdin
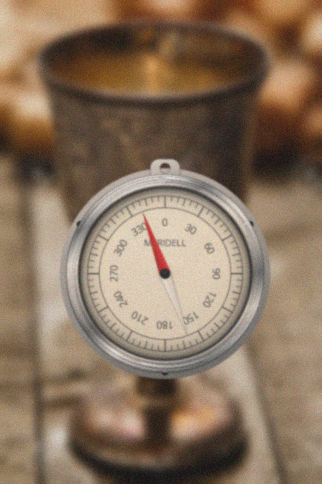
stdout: 340; °
